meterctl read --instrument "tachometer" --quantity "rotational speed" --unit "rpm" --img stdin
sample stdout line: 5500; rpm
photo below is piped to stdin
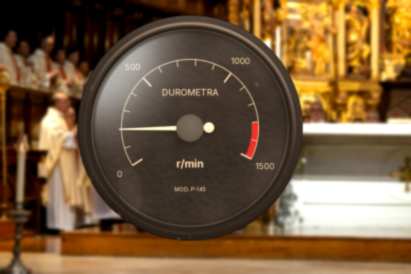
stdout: 200; rpm
